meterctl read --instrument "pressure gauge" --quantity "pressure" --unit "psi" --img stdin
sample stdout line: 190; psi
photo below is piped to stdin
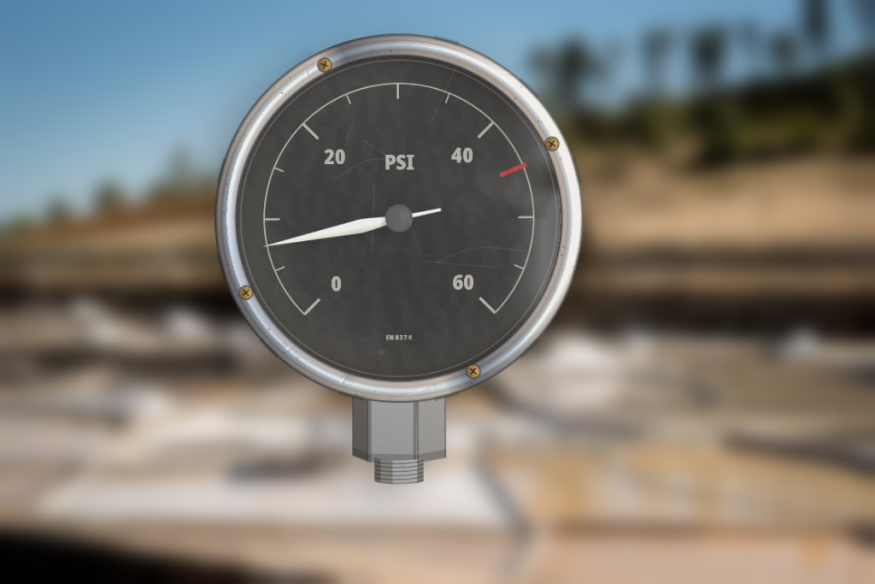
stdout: 7.5; psi
